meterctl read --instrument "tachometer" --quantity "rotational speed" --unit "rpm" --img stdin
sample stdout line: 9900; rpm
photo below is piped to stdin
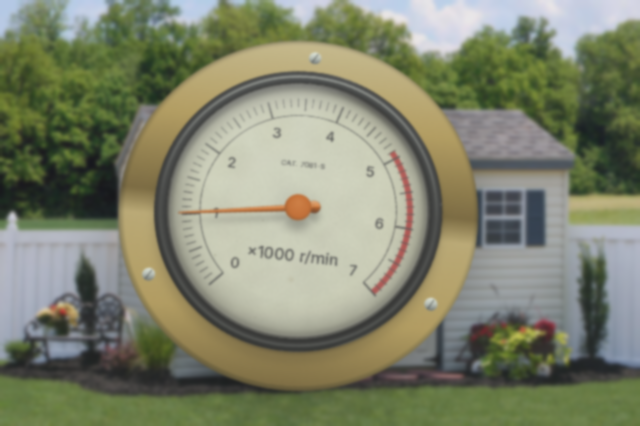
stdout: 1000; rpm
